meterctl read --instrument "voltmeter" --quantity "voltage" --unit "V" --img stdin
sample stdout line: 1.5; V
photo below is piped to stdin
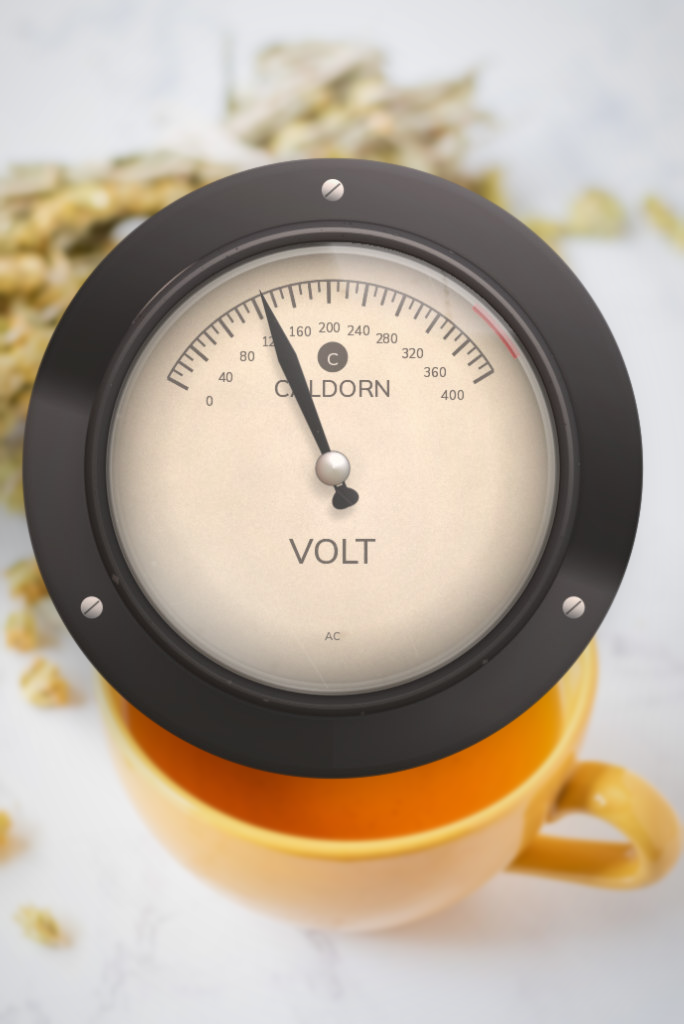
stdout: 130; V
